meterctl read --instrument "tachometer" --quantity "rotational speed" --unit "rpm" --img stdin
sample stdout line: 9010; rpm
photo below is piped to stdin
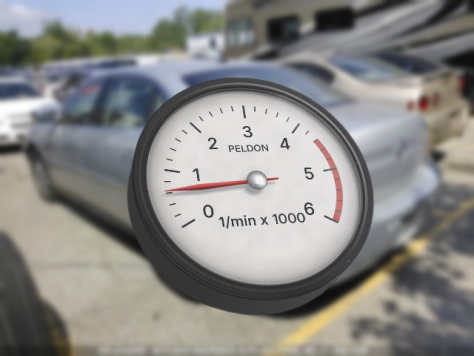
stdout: 600; rpm
